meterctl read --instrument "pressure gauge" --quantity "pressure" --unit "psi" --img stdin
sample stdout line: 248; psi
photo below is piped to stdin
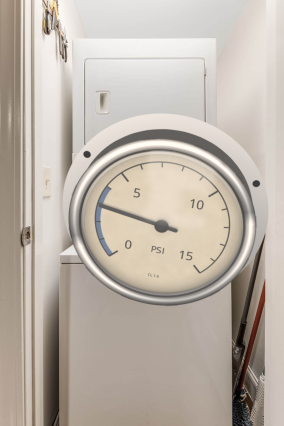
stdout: 3; psi
